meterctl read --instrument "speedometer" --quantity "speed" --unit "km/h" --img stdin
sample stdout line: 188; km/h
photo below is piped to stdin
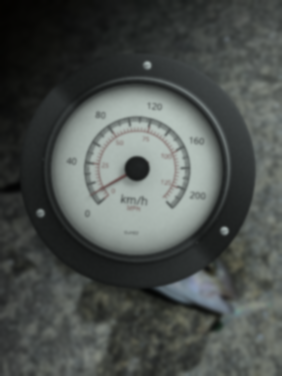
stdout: 10; km/h
